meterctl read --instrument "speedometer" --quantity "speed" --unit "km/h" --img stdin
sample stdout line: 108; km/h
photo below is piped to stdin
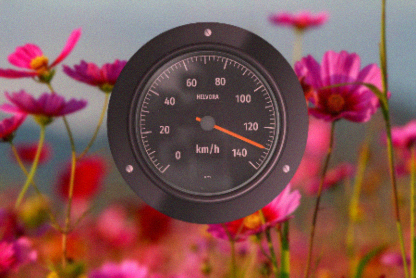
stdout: 130; km/h
